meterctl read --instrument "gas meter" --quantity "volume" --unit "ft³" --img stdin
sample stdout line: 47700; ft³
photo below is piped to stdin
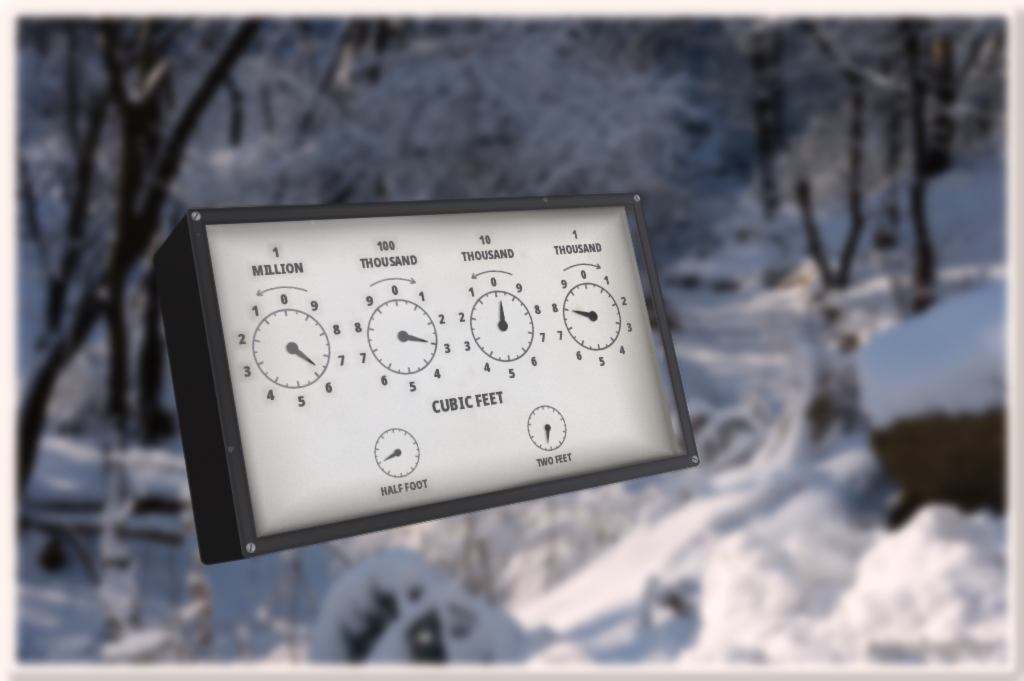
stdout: 629800; ft³
